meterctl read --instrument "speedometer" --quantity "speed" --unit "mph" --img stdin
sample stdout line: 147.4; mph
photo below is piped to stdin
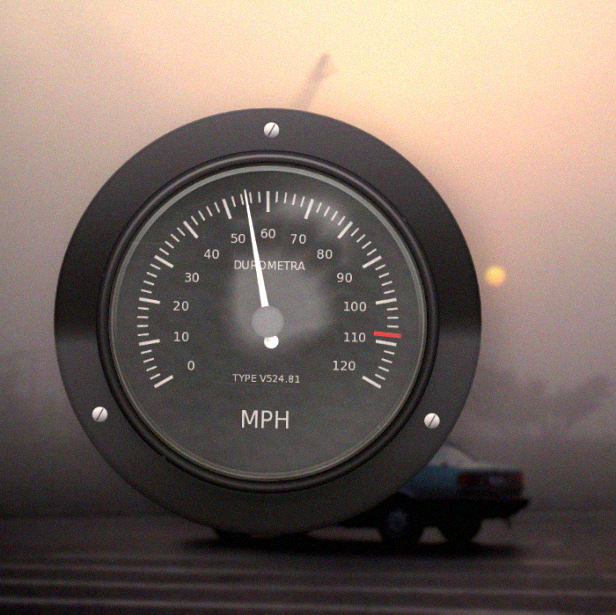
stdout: 55; mph
